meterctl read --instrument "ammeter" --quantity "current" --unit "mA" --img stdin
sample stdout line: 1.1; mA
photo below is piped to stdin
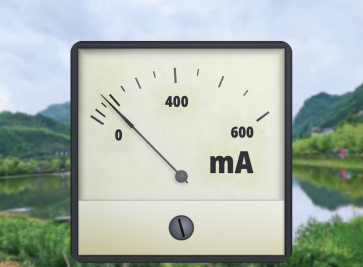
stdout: 175; mA
